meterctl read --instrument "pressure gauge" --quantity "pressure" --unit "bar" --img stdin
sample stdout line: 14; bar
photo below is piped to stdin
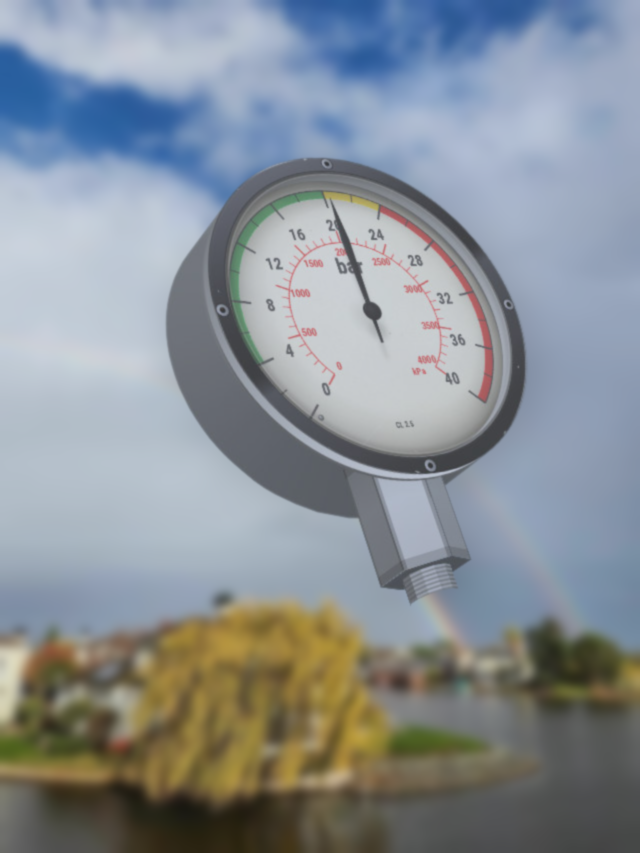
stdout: 20; bar
